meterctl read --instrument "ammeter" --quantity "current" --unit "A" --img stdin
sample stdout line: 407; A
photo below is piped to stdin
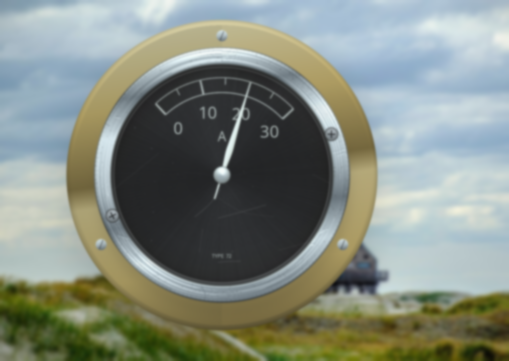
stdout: 20; A
